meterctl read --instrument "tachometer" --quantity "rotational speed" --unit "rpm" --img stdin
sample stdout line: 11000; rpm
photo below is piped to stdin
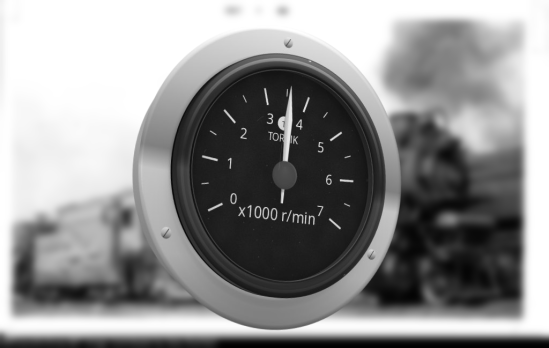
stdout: 3500; rpm
